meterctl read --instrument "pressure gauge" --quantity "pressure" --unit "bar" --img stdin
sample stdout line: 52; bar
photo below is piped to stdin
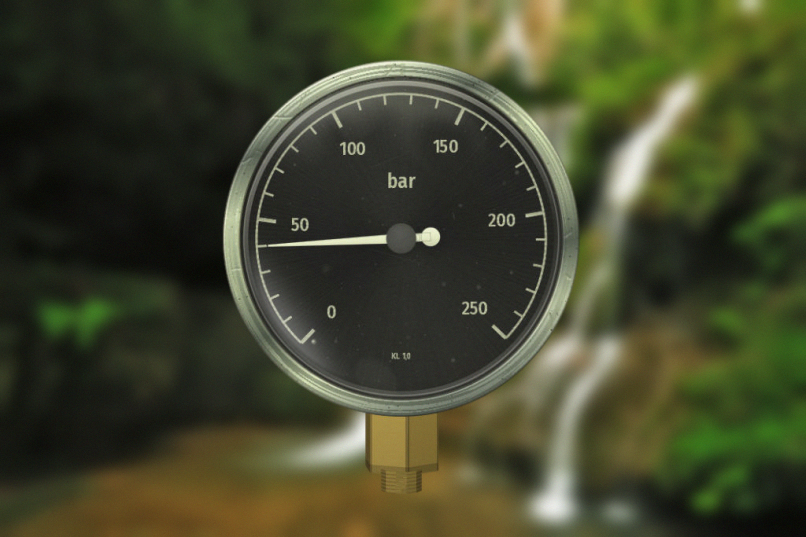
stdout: 40; bar
